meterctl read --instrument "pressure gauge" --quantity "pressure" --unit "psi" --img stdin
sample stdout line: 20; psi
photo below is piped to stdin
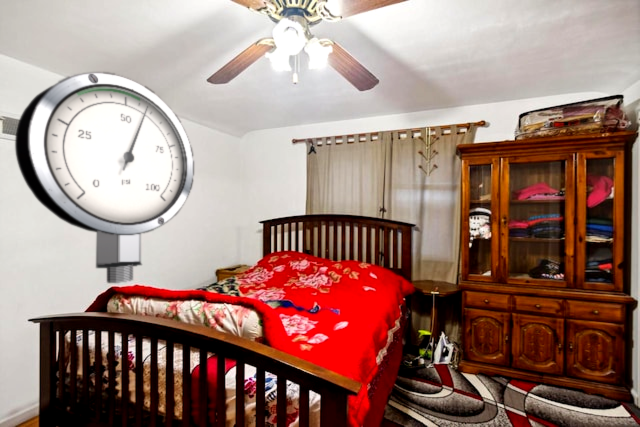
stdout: 57.5; psi
